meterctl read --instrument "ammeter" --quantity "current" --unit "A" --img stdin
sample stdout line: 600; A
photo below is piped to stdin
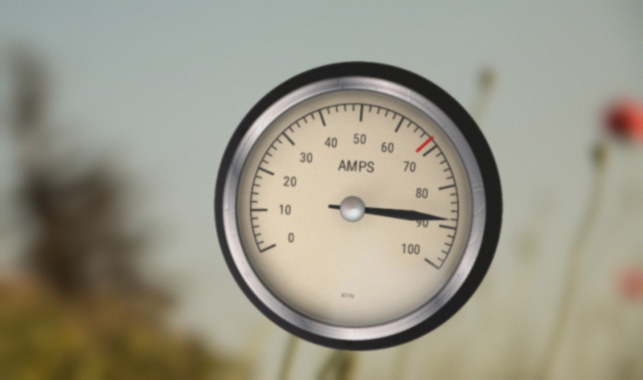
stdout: 88; A
